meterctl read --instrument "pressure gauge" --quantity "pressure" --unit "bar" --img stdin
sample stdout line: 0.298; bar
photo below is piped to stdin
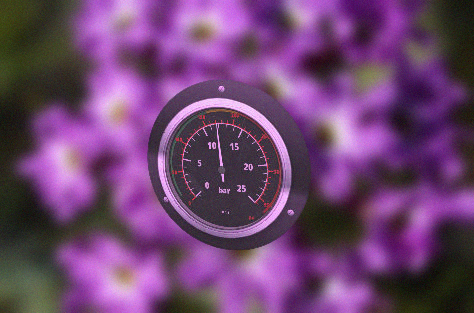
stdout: 12; bar
